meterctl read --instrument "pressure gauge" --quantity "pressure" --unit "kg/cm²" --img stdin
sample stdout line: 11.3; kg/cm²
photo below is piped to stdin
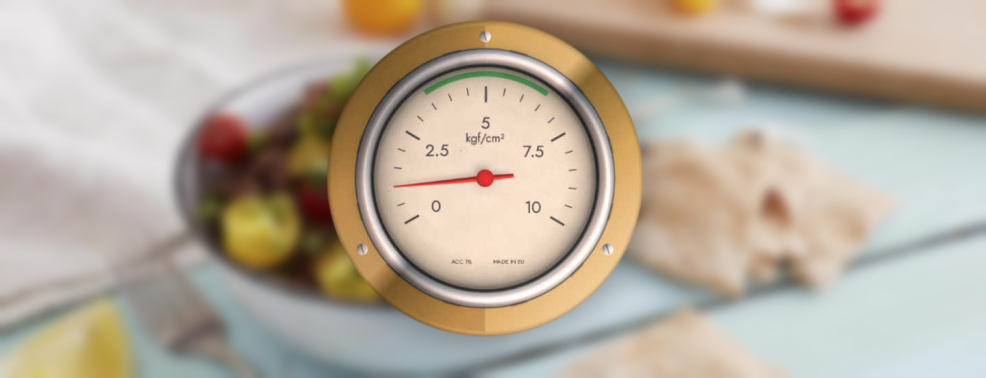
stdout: 1; kg/cm²
